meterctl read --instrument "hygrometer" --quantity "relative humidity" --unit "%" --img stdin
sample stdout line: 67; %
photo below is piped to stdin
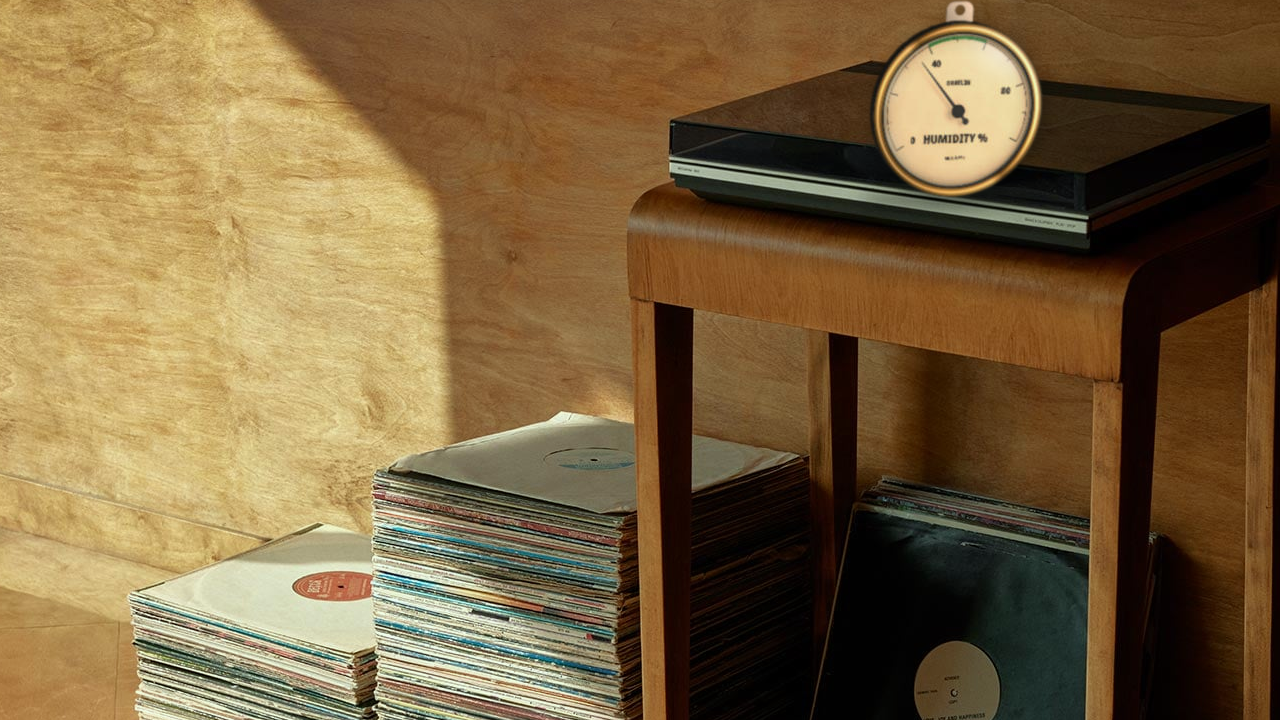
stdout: 35; %
